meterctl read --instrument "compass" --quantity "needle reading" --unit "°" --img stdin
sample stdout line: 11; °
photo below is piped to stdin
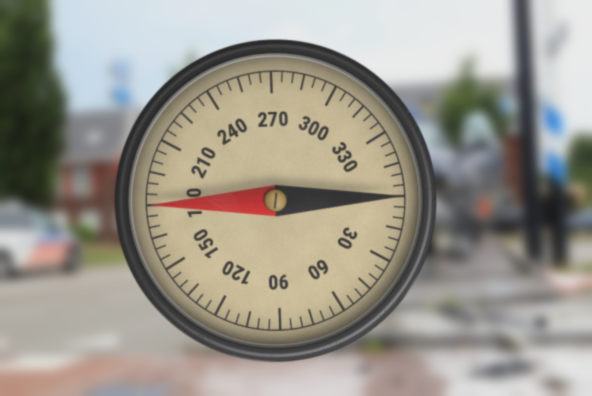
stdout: 180; °
